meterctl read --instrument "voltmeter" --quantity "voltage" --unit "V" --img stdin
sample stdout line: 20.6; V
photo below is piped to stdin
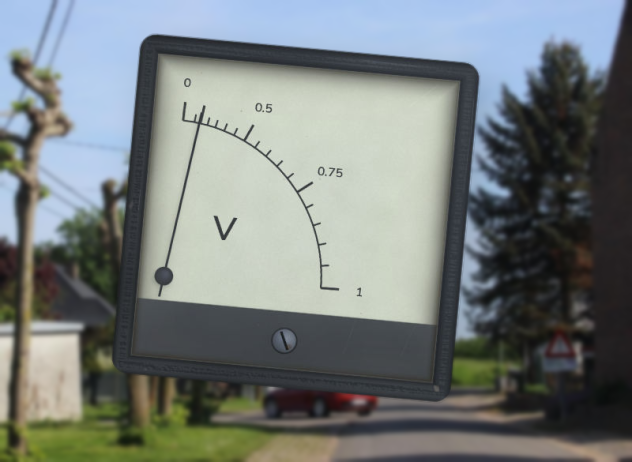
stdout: 0.25; V
